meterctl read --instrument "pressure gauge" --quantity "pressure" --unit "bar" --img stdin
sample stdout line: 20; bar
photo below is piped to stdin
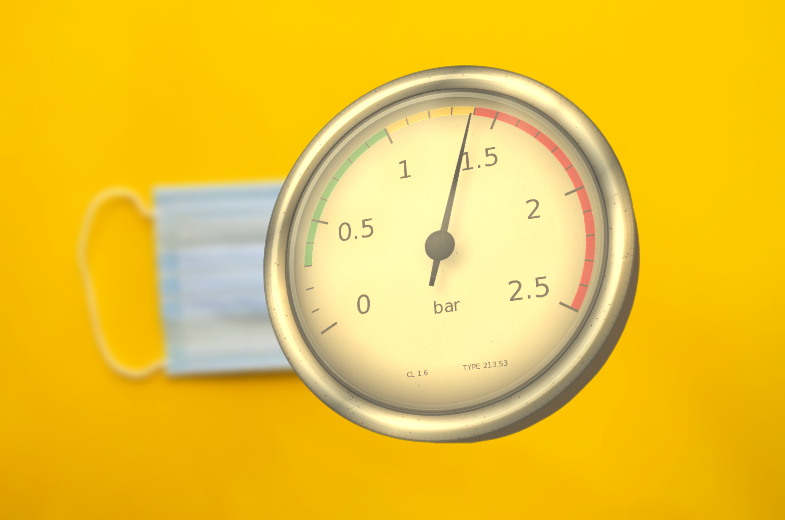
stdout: 1.4; bar
